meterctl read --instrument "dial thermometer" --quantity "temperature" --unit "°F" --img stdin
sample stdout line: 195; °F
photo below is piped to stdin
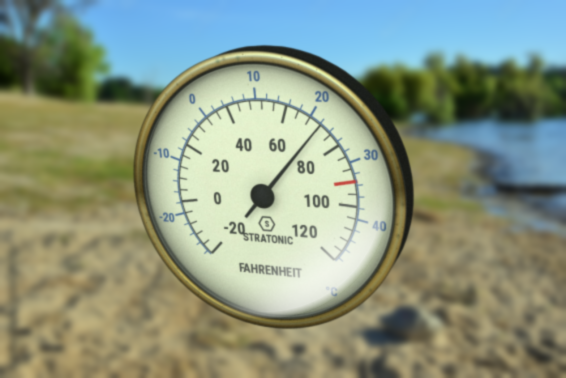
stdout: 72; °F
